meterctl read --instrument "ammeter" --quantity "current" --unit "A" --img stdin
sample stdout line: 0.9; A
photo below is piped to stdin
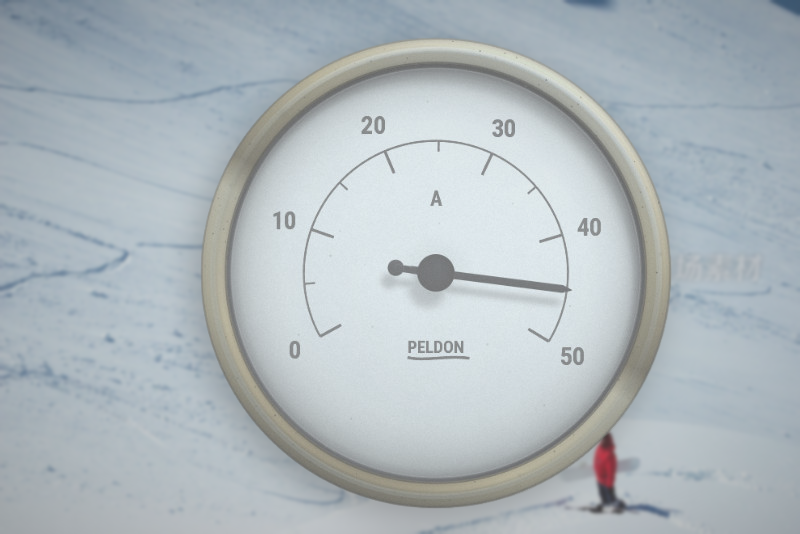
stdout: 45; A
